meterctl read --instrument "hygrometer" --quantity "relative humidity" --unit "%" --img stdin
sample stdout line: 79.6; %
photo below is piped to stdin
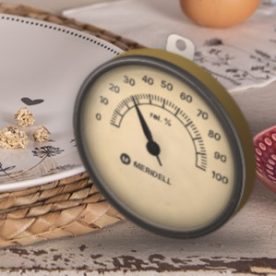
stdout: 30; %
